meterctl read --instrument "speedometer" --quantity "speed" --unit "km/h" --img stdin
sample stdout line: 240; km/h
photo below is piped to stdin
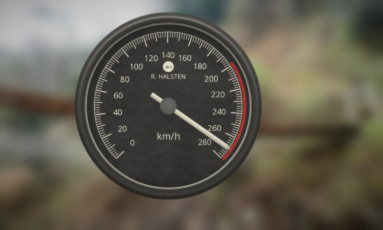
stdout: 270; km/h
